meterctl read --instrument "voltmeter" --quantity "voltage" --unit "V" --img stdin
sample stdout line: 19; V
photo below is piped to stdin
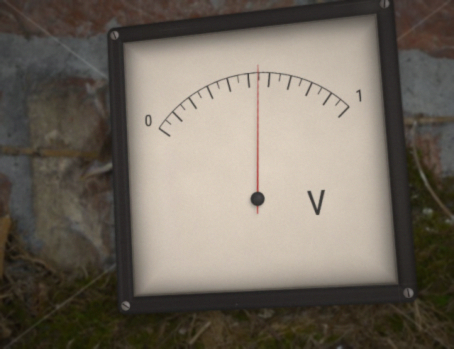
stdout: 0.55; V
